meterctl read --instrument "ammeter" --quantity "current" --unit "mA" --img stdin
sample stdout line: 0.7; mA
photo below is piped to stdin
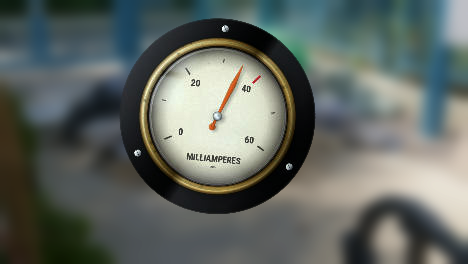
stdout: 35; mA
